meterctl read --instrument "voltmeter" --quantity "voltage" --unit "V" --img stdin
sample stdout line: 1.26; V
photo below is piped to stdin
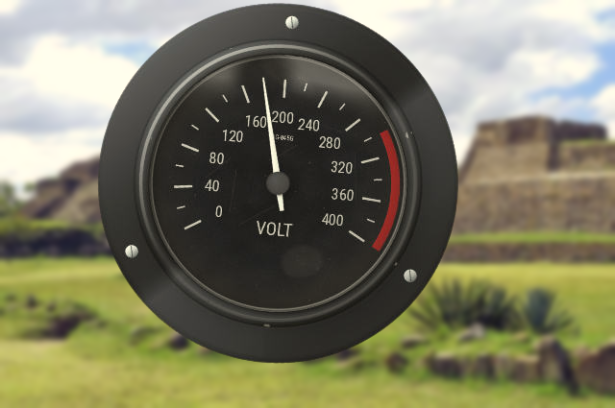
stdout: 180; V
